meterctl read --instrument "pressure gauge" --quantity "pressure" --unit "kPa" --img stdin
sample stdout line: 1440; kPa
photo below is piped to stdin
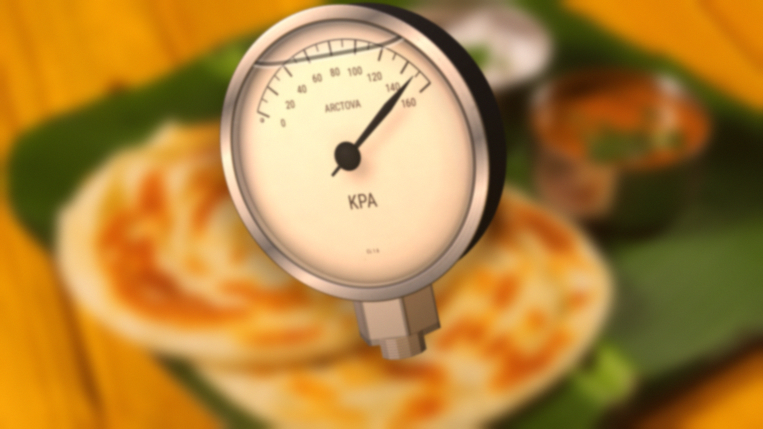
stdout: 150; kPa
